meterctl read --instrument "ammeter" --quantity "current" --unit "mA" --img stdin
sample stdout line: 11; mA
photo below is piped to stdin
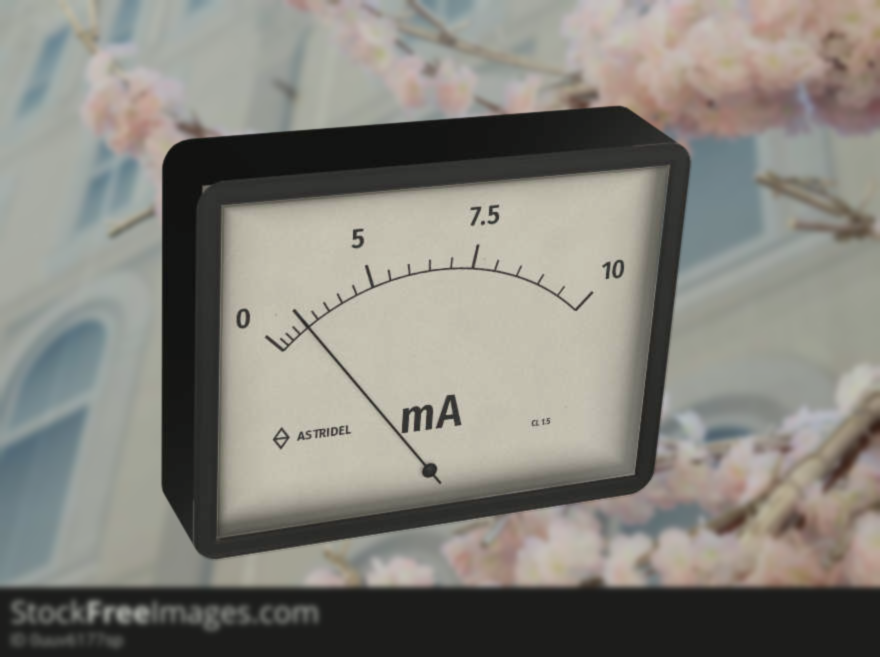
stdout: 2.5; mA
